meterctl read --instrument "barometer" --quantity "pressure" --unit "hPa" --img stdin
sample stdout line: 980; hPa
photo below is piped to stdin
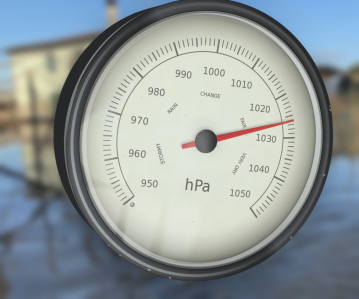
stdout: 1026; hPa
